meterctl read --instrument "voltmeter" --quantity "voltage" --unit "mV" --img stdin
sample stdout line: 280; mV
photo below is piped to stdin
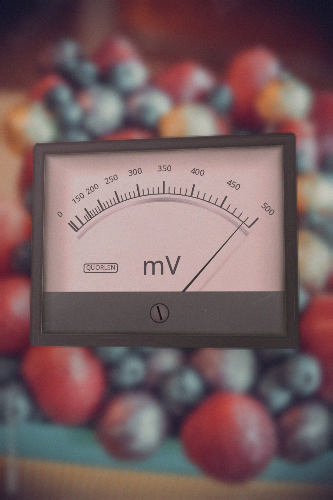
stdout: 490; mV
